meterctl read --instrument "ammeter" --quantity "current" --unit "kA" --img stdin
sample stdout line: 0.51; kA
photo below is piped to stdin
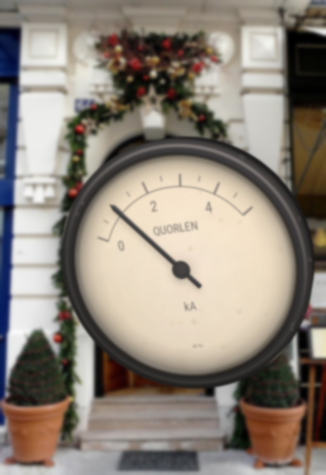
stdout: 1; kA
